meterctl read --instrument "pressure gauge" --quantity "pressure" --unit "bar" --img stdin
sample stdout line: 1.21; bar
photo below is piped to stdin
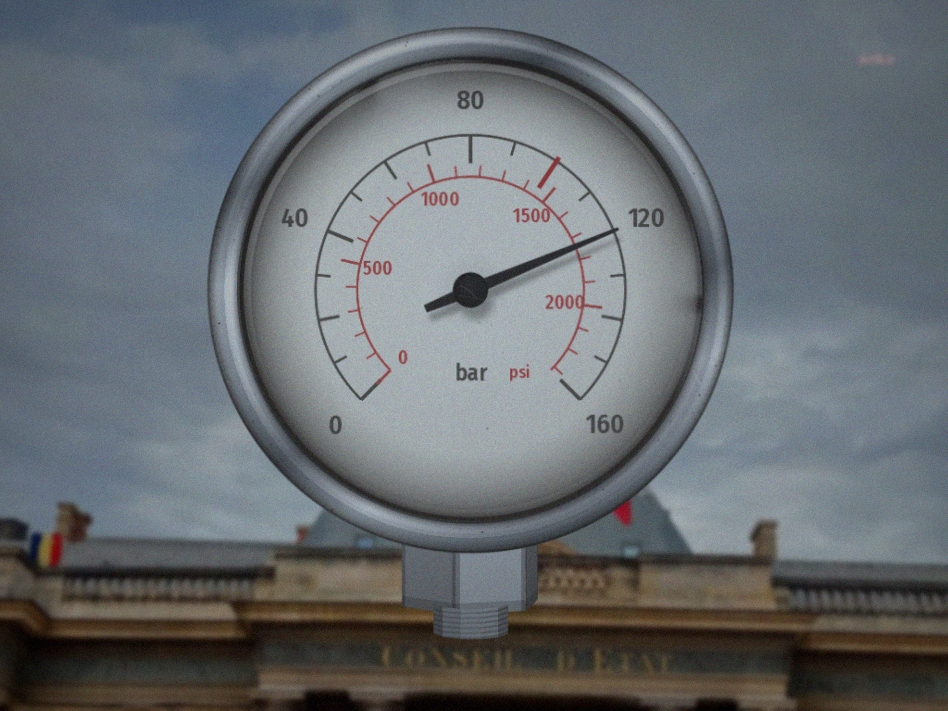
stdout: 120; bar
